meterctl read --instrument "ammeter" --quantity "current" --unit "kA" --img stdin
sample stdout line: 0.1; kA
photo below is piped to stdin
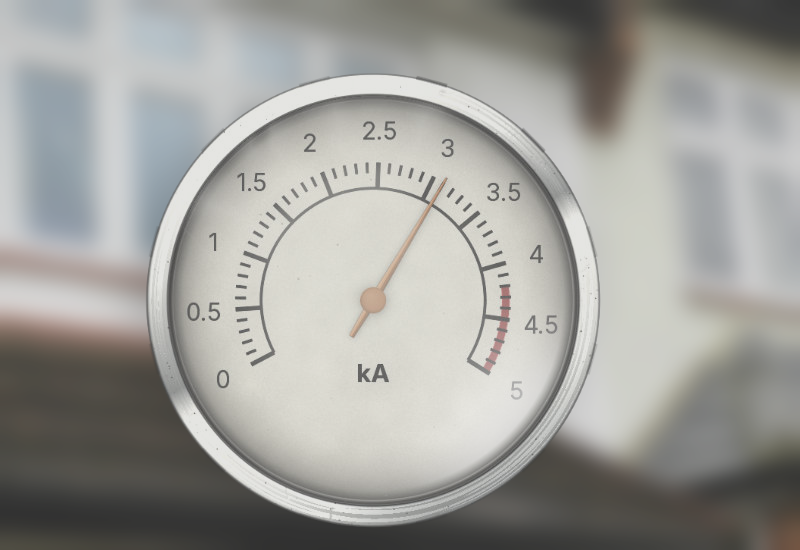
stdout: 3.1; kA
